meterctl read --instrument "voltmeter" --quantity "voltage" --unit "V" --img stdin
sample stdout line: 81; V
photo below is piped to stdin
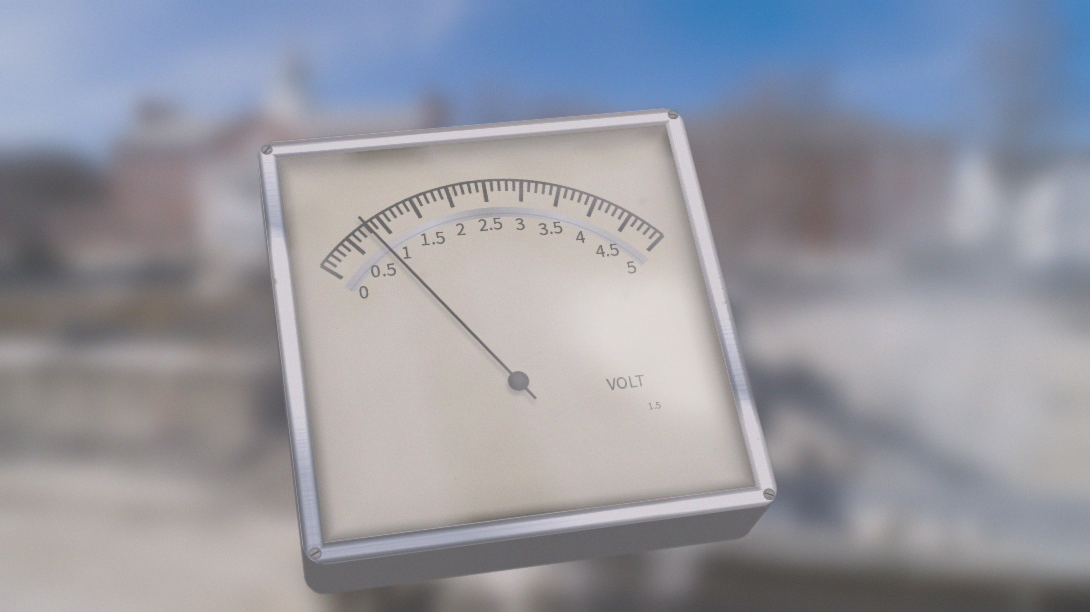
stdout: 0.8; V
